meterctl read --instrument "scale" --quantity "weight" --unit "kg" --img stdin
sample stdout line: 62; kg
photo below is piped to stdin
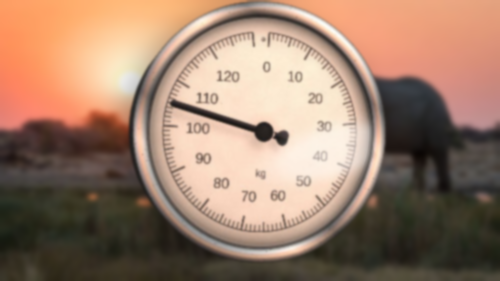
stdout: 105; kg
